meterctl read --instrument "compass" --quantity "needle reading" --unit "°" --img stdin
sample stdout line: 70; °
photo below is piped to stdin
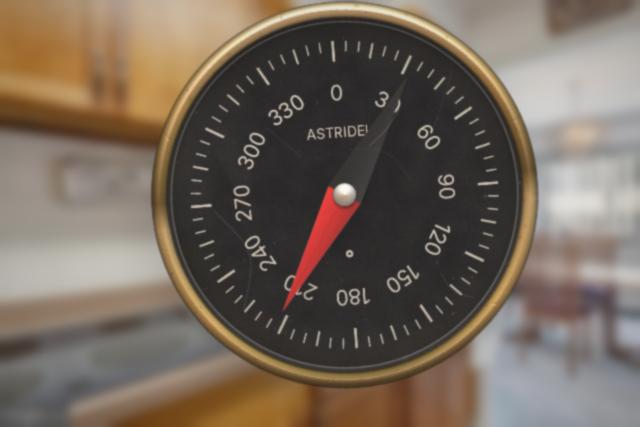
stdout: 212.5; °
